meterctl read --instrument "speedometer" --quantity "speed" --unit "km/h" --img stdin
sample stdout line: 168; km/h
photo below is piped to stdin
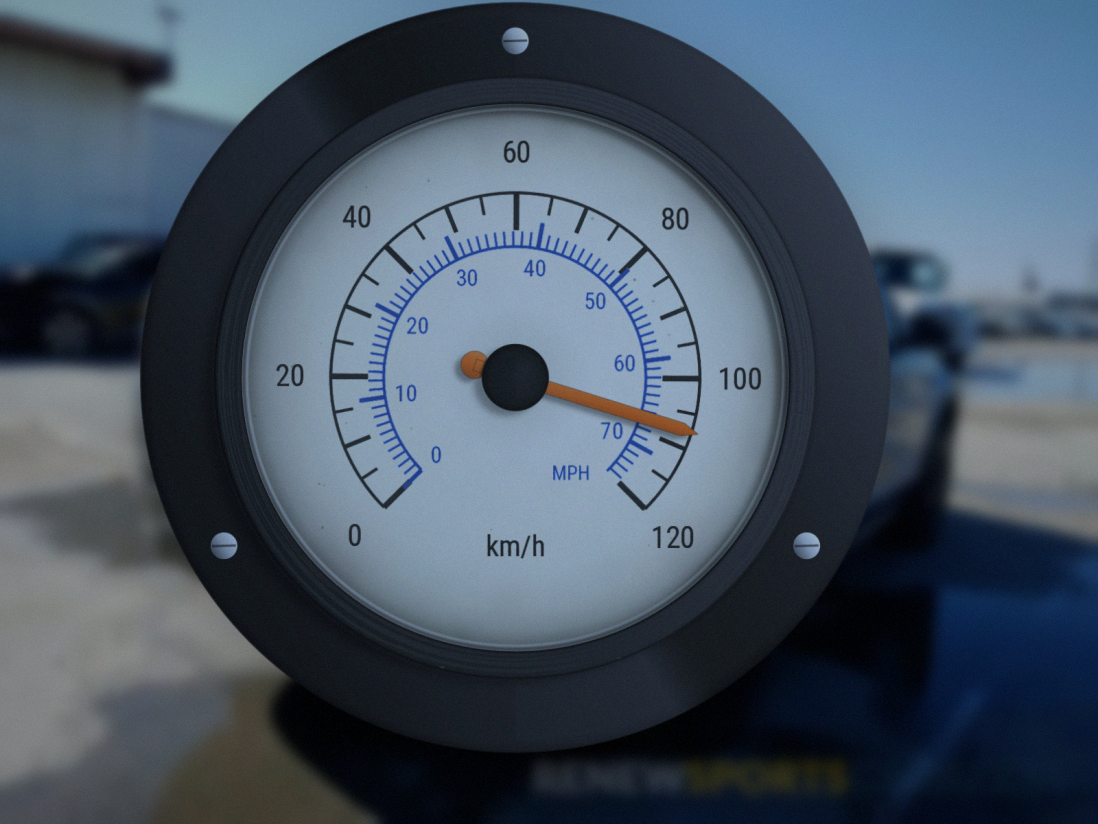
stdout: 107.5; km/h
